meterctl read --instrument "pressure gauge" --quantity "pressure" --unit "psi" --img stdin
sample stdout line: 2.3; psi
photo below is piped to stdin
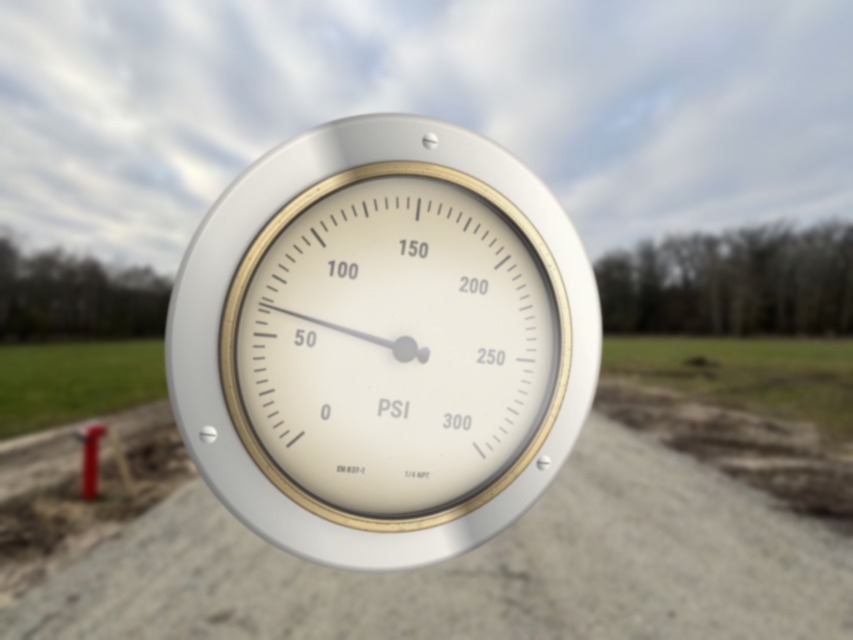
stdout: 62.5; psi
